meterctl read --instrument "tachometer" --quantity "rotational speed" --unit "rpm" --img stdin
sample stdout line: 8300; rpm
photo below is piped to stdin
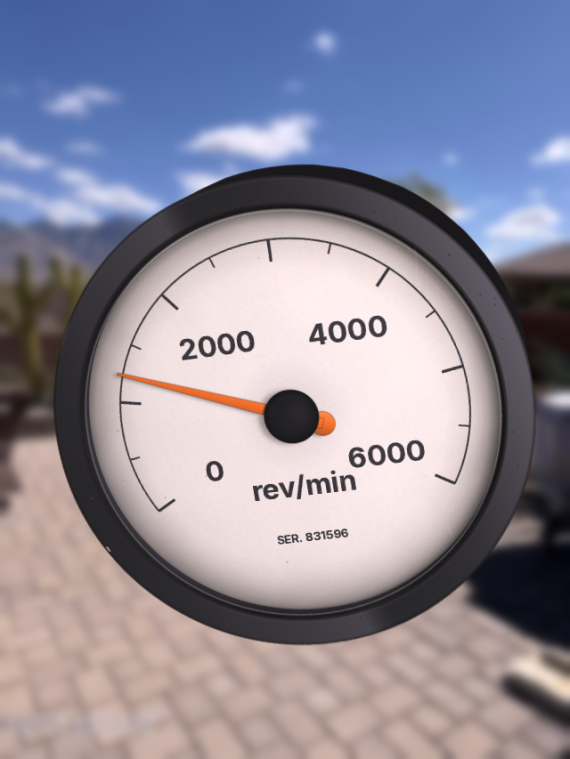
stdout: 1250; rpm
